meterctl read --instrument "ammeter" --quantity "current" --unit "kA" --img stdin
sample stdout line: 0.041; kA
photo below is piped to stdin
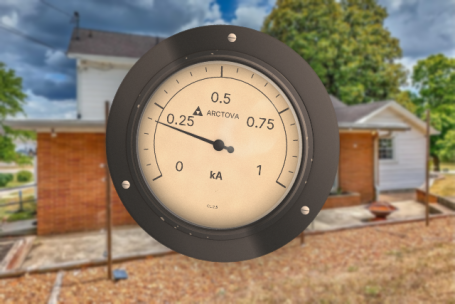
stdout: 0.2; kA
